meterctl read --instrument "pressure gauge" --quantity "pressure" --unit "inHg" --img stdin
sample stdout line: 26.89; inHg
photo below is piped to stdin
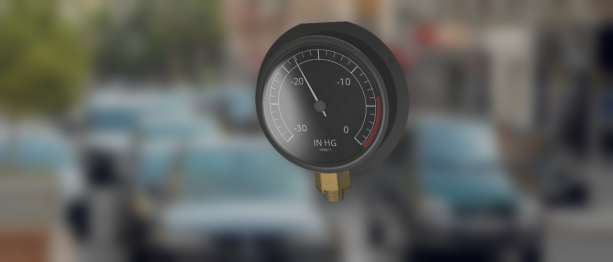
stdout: -18; inHg
